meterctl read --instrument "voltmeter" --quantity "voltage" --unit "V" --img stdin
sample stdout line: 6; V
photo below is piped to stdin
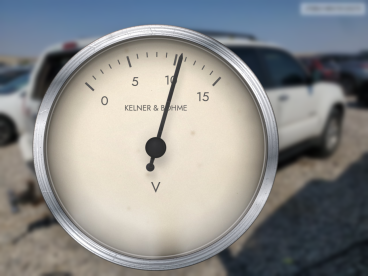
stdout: 10.5; V
